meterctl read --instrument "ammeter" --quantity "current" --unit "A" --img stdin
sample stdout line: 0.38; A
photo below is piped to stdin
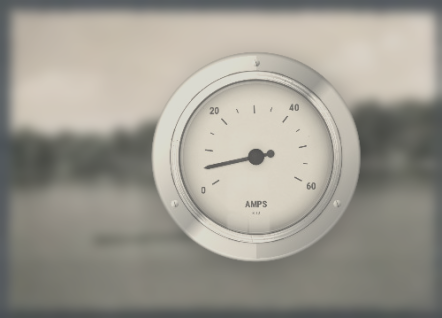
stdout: 5; A
